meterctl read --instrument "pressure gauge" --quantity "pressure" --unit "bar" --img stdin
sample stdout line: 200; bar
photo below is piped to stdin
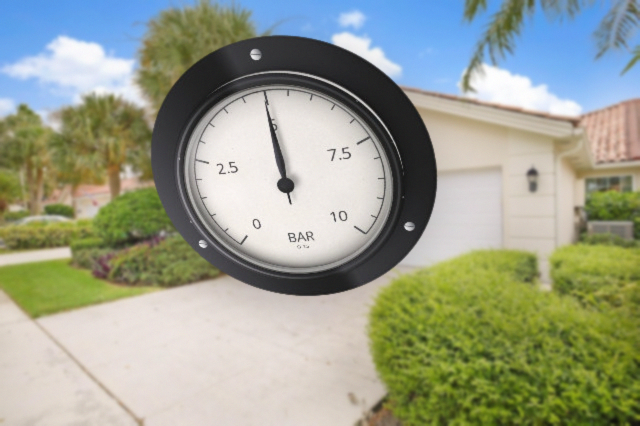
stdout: 5; bar
